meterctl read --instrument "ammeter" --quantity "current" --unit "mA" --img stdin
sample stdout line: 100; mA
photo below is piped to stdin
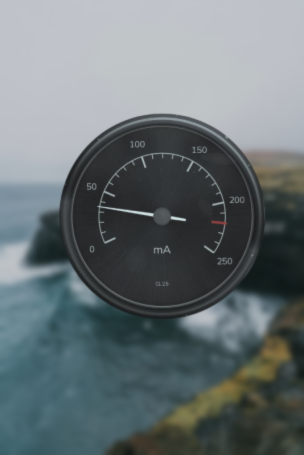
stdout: 35; mA
